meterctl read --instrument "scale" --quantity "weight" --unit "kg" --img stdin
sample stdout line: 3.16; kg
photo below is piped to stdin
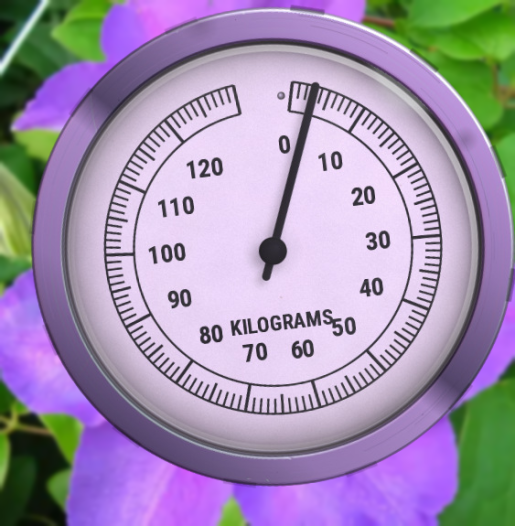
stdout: 3; kg
